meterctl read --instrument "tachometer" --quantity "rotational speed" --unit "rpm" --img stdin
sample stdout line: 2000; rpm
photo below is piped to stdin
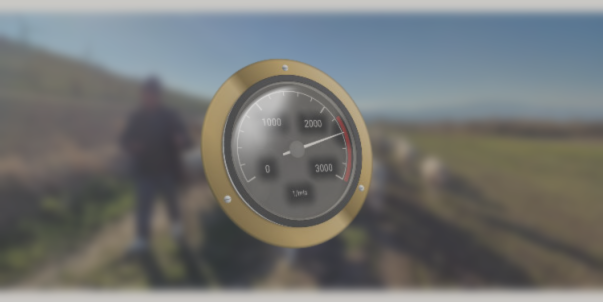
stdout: 2400; rpm
